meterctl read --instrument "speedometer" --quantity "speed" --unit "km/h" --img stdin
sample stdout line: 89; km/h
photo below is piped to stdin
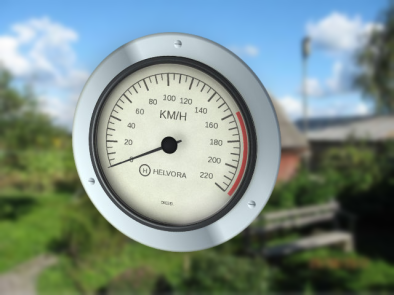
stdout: 0; km/h
